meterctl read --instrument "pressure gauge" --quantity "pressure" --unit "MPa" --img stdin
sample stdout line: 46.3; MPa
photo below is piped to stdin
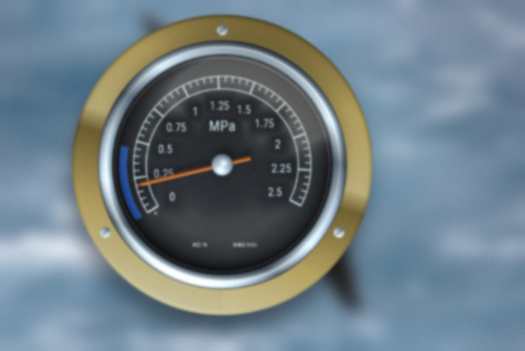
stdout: 0.2; MPa
